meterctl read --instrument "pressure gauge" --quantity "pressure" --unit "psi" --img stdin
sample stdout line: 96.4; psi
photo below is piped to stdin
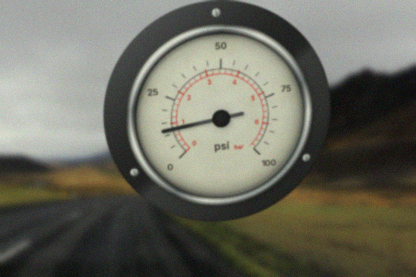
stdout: 12.5; psi
